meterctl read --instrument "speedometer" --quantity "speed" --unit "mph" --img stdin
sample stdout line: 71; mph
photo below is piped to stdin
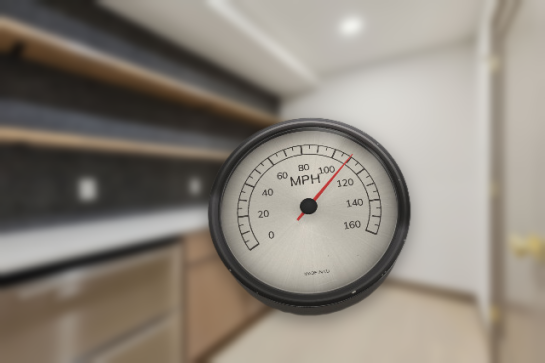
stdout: 110; mph
